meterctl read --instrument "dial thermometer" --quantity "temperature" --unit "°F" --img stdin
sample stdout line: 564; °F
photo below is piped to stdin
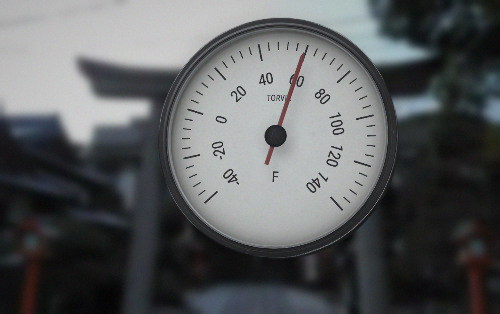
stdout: 60; °F
